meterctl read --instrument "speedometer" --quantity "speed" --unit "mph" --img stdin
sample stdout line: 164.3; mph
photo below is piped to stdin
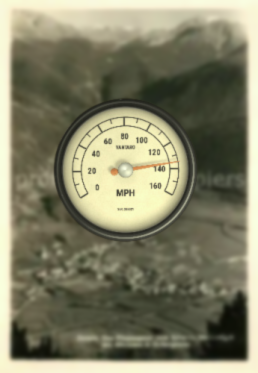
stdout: 135; mph
